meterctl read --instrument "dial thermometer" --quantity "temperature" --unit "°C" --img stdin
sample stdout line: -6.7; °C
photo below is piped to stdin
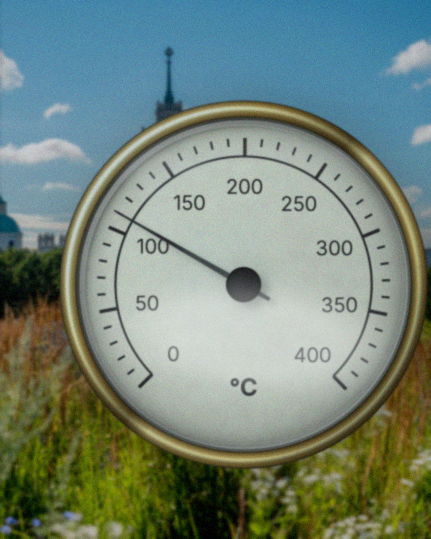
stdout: 110; °C
